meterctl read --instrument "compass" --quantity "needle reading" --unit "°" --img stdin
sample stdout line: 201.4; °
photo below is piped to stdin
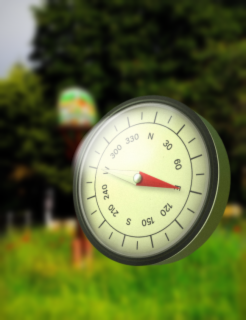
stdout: 90; °
